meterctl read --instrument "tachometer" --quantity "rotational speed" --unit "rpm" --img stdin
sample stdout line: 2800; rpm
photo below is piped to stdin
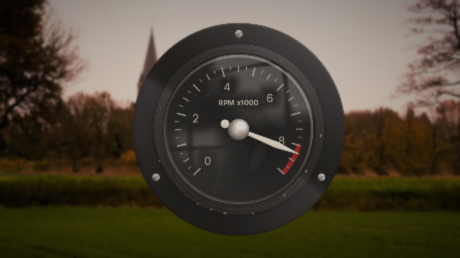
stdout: 8250; rpm
